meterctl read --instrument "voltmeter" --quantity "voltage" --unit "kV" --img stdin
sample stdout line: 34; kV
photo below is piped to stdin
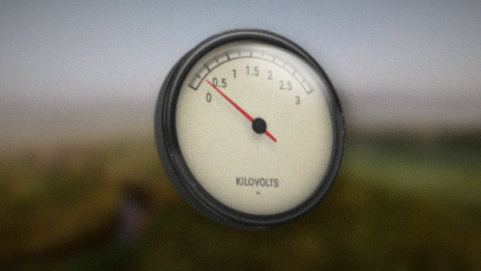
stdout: 0.25; kV
